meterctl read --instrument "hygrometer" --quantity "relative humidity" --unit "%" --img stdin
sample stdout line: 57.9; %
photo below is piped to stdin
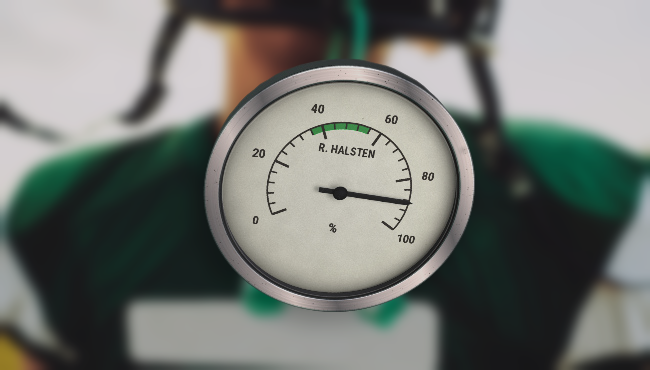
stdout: 88; %
